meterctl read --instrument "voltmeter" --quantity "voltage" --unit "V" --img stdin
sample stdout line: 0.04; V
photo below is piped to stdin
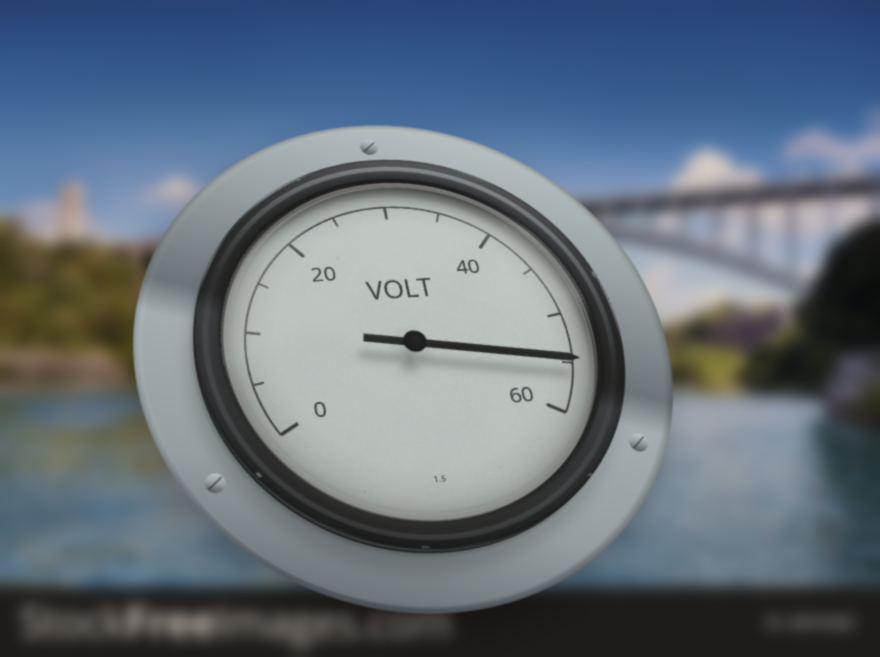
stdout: 55; V
